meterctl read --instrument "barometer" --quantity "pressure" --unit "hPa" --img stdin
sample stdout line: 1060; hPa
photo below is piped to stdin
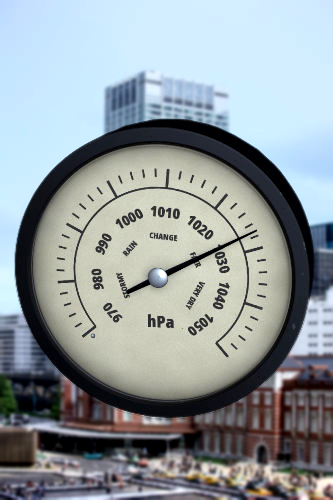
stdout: 1027; hPa
